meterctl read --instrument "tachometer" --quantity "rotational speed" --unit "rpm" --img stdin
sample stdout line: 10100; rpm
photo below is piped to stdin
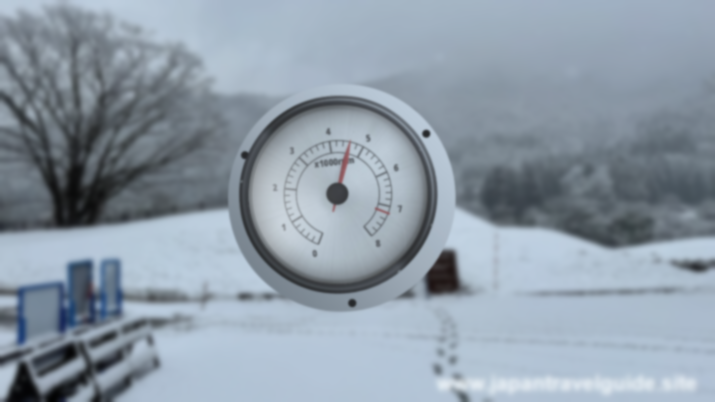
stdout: 4600; rpm
